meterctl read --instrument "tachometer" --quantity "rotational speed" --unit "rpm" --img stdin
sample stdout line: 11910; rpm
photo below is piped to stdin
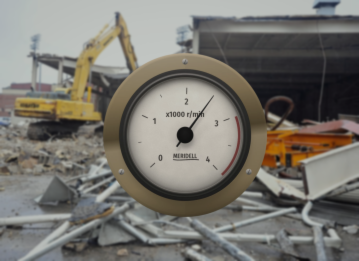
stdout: 2500; rpm
